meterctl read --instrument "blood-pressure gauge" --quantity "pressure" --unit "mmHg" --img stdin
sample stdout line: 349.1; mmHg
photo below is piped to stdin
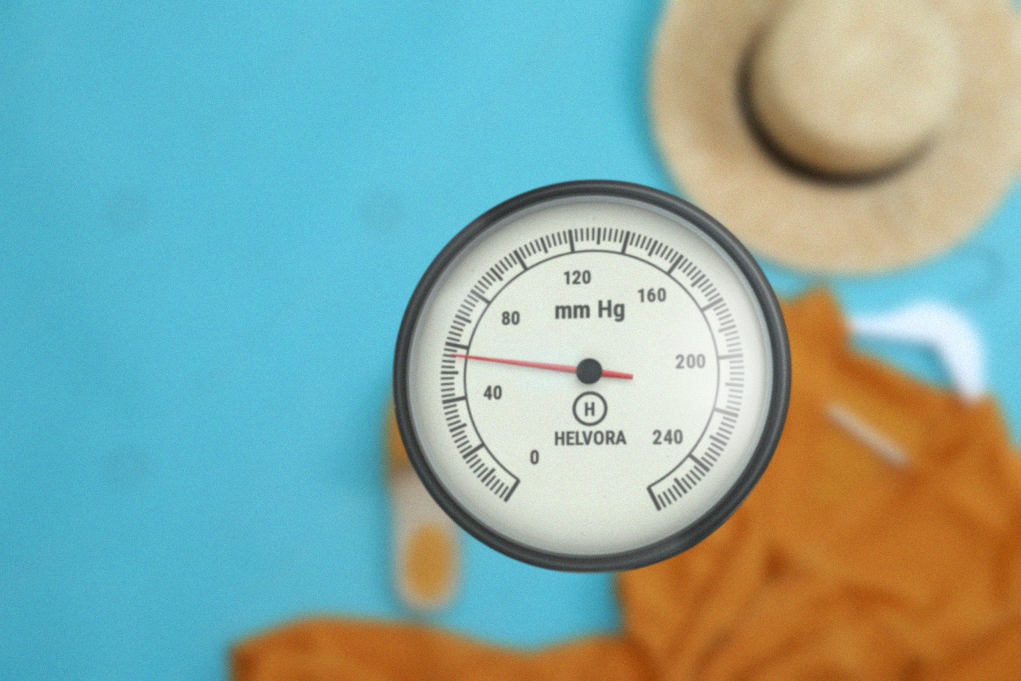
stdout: 56; mmHg
